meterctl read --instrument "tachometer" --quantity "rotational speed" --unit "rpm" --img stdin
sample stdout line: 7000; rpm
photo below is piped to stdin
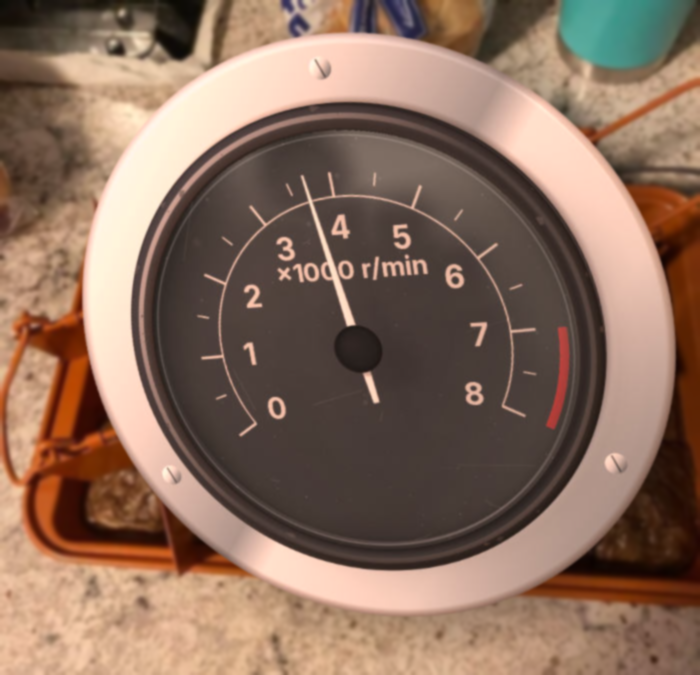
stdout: 3750; rpm
